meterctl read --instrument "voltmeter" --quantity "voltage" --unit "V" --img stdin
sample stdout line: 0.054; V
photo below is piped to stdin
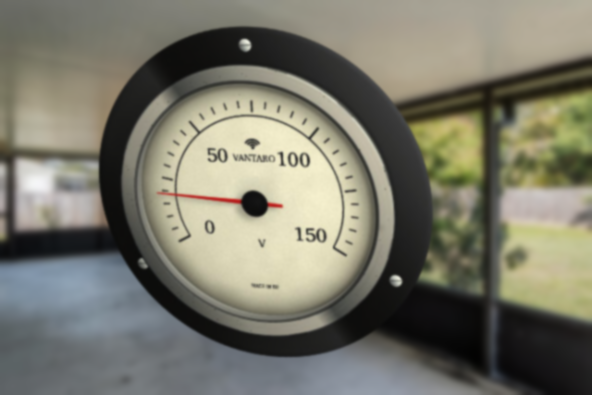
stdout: 20; V
